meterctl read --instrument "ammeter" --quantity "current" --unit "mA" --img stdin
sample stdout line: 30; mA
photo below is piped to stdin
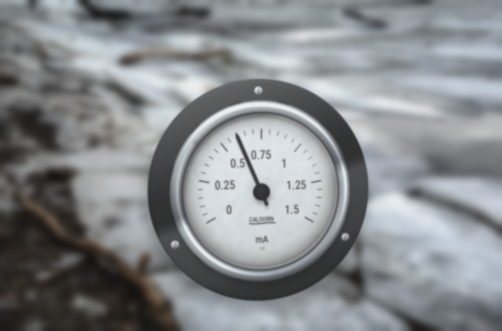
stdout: 0.6; mA
